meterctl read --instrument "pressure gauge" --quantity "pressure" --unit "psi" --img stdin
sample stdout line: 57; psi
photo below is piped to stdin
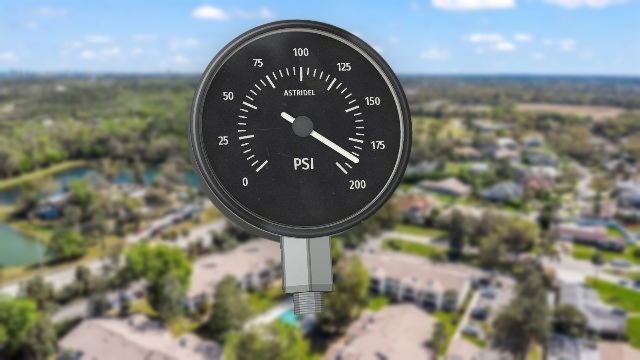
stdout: 190; psi
